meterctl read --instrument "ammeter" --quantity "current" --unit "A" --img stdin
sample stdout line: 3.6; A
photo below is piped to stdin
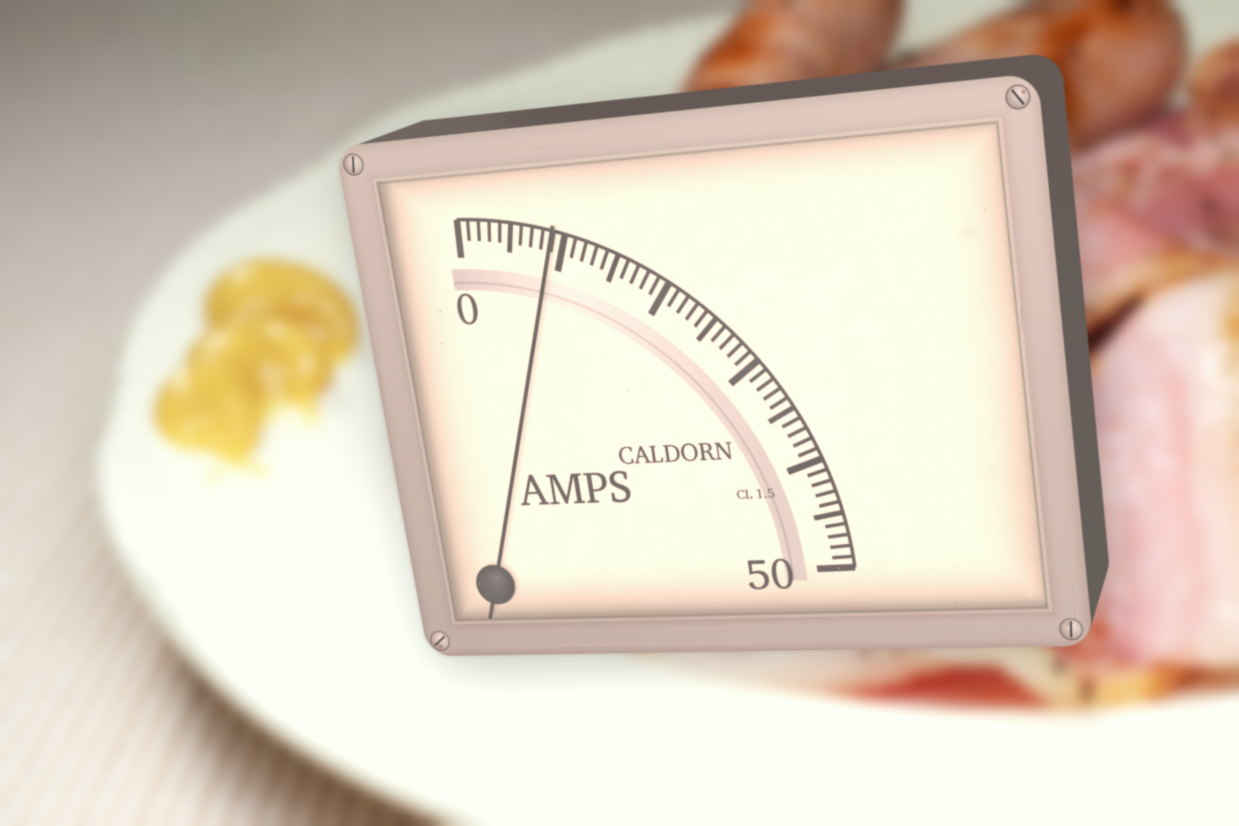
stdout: 9; A
